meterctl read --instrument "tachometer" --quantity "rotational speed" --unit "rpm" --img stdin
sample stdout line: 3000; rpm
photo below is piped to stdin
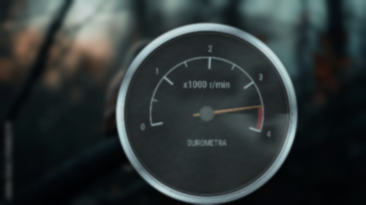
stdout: 3500; rpm
